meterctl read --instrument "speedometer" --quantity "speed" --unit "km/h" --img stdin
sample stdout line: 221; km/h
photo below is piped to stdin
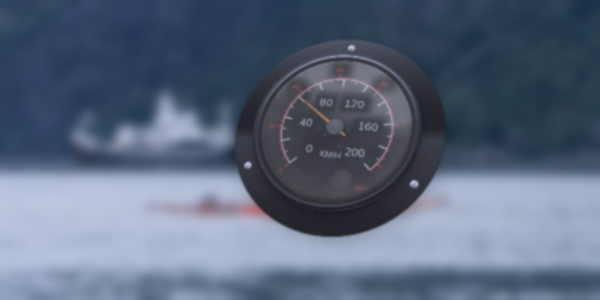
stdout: 60; km/h
